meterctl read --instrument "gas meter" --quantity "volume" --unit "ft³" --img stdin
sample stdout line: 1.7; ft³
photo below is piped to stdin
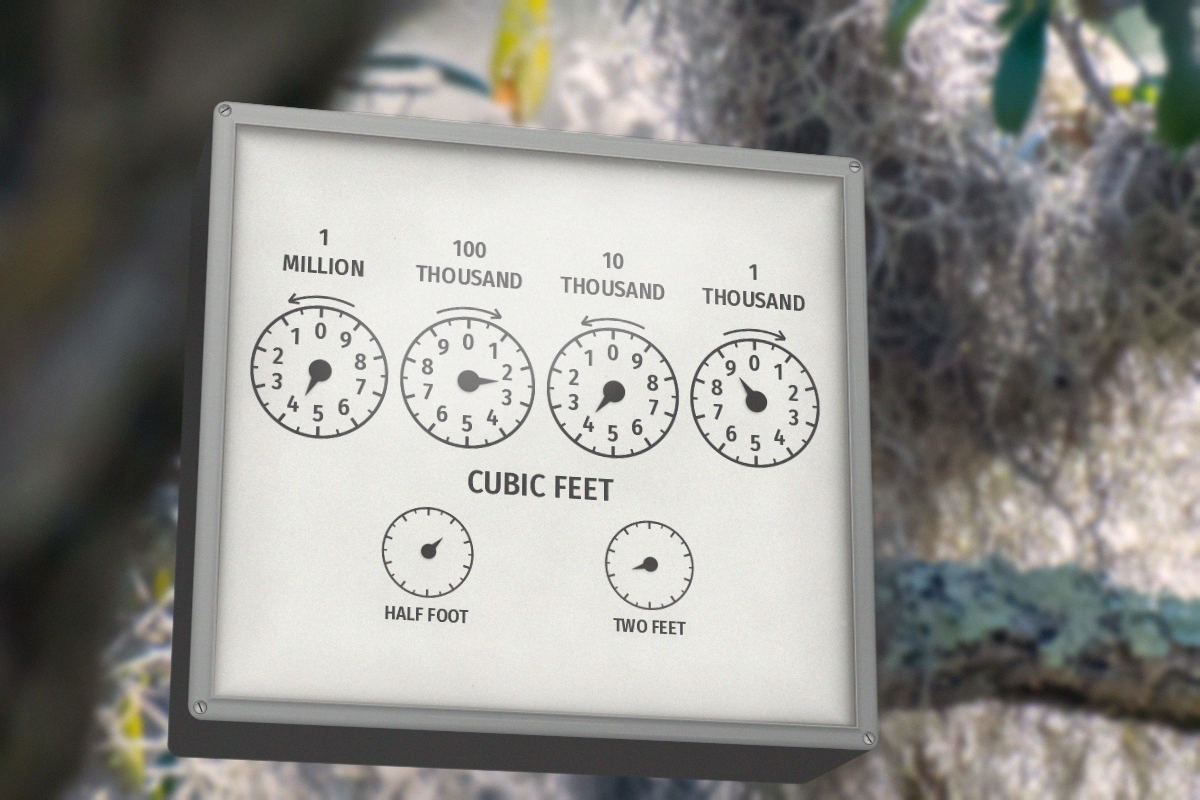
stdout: 423900; ft³
